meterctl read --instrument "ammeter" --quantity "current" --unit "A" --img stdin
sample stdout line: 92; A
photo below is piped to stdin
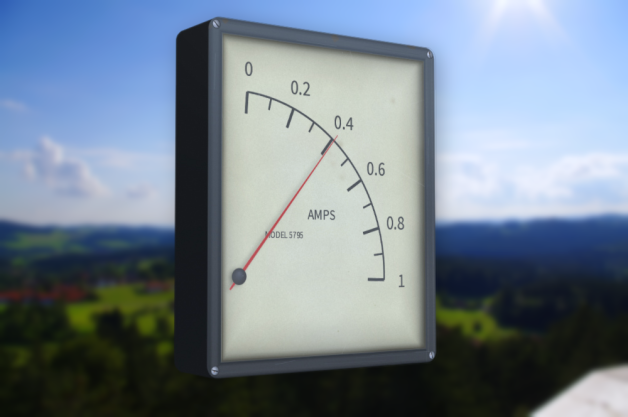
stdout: 0.4; A
